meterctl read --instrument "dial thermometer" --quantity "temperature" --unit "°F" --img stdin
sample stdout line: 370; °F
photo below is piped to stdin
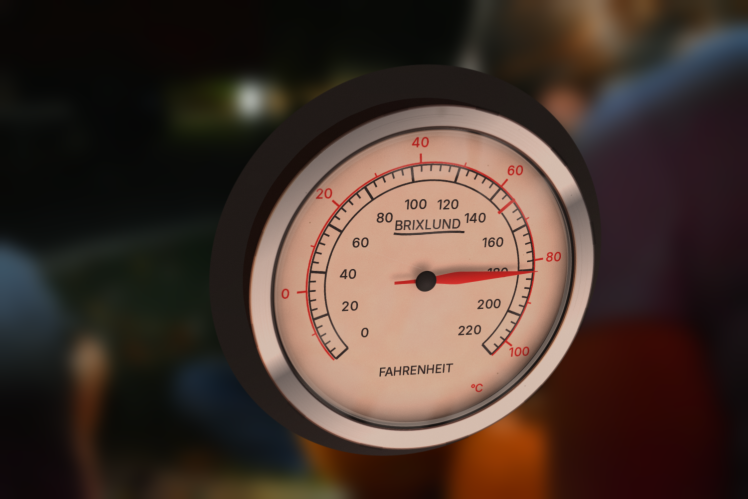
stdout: 180; °F
